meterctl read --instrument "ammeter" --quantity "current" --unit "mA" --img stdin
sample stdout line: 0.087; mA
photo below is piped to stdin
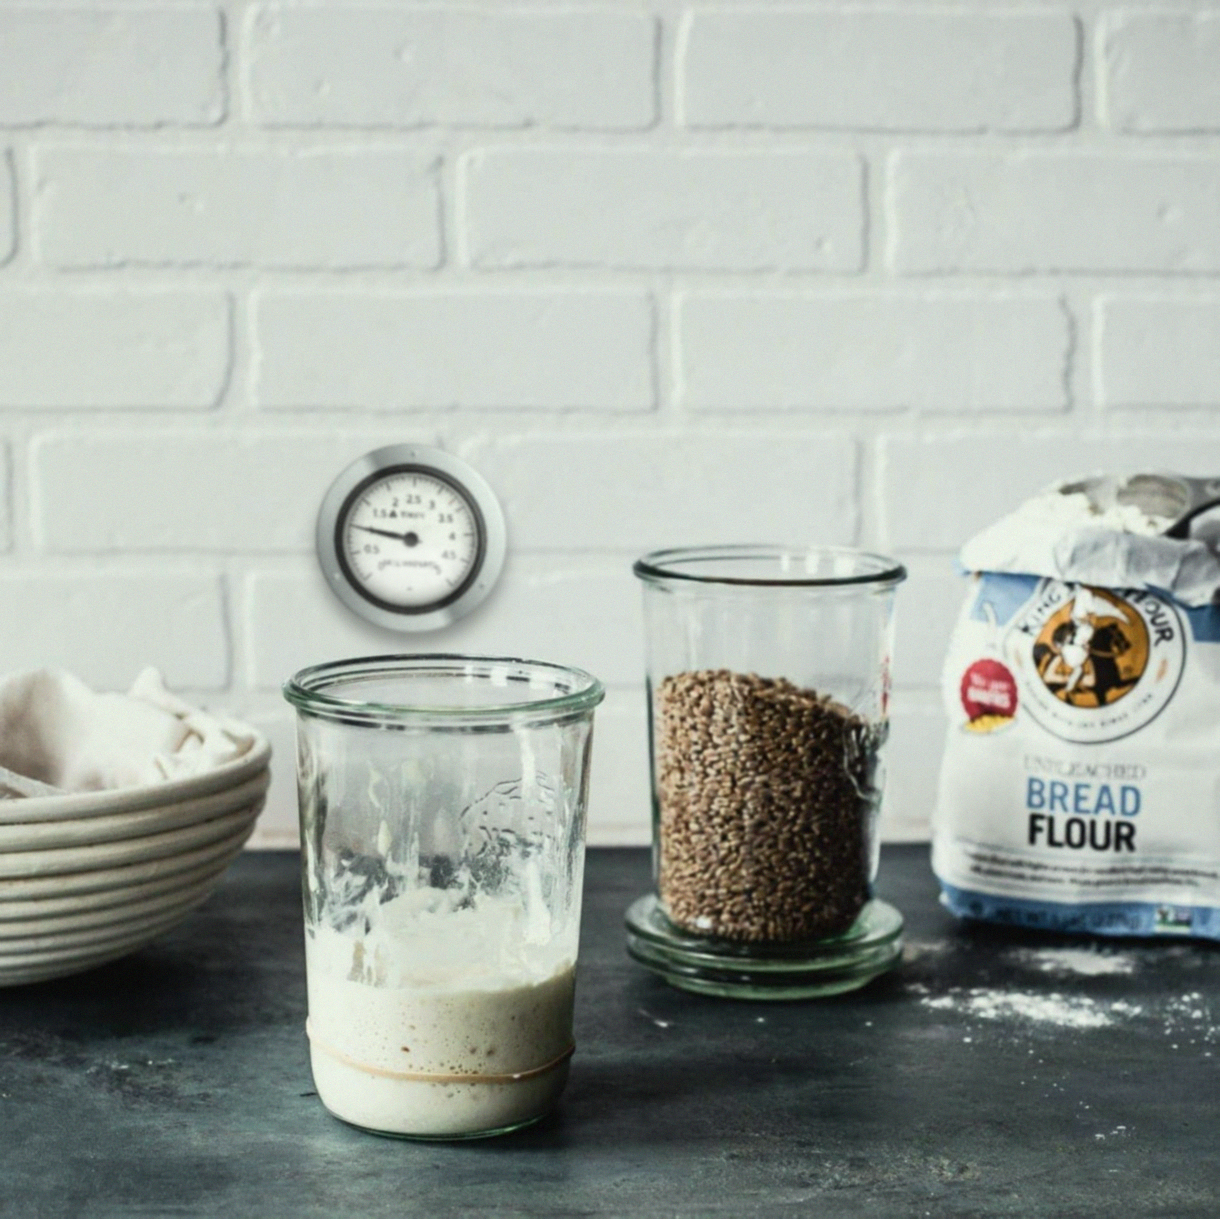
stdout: 1; mA
